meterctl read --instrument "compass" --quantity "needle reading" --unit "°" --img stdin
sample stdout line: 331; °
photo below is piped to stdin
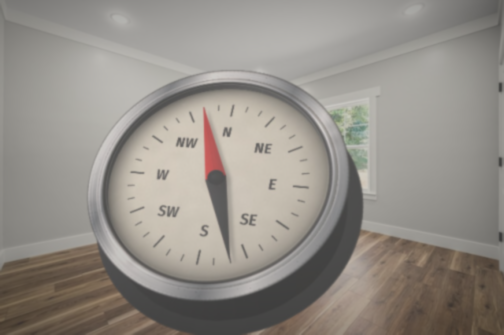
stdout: 340; °
